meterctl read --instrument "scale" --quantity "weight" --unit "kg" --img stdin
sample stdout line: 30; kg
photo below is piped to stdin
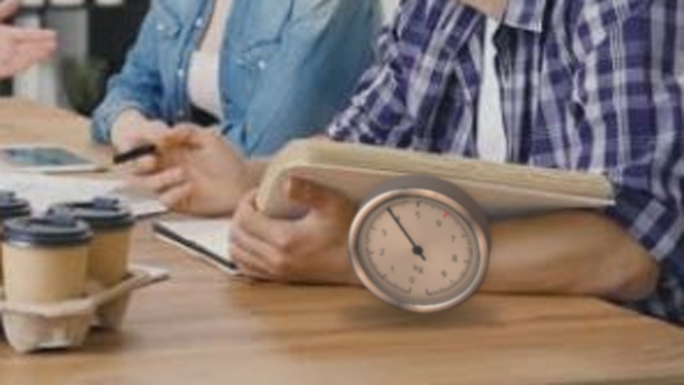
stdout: 4; kg
